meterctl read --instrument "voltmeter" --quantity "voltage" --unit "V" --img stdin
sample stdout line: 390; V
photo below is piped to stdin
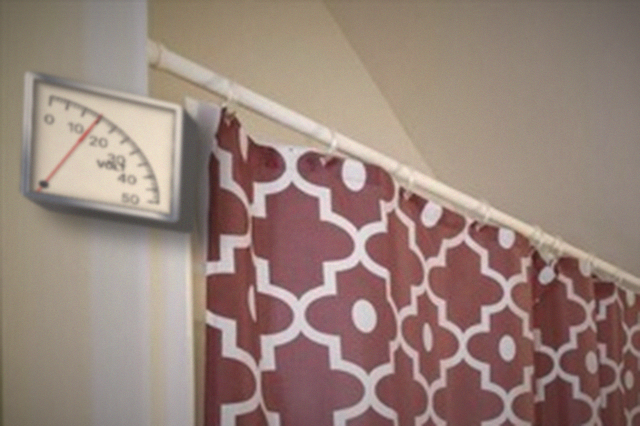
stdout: 15; V
